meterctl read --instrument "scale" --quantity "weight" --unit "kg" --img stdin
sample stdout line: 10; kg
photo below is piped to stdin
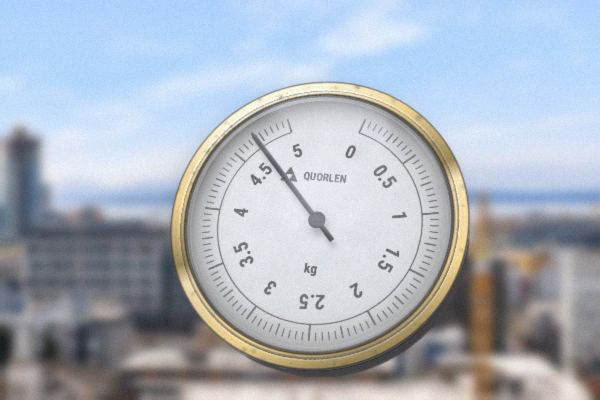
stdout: 4.7; kg
